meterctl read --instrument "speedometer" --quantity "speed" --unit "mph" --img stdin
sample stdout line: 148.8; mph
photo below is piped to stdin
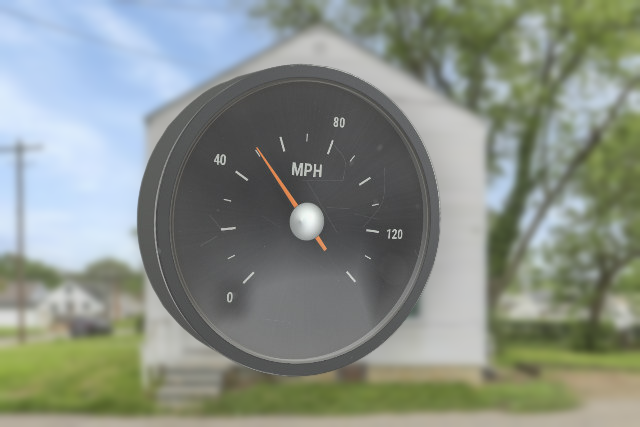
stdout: 50; mph
